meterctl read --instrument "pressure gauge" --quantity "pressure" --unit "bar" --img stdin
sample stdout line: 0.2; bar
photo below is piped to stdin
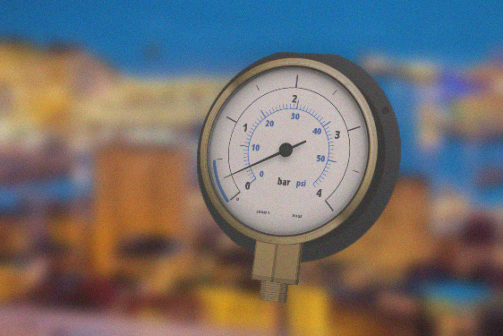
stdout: 0.25; bar
